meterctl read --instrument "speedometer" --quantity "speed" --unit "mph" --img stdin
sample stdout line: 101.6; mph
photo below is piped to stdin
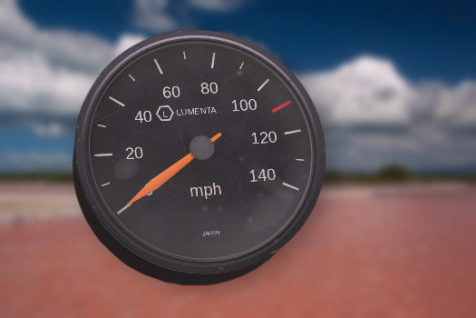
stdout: 0; mph
